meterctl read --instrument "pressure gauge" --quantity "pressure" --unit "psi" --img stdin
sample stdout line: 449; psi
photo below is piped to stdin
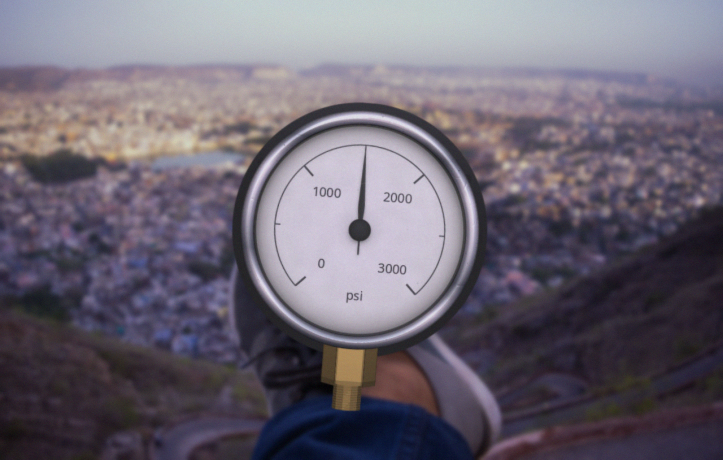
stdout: 1500; psi
